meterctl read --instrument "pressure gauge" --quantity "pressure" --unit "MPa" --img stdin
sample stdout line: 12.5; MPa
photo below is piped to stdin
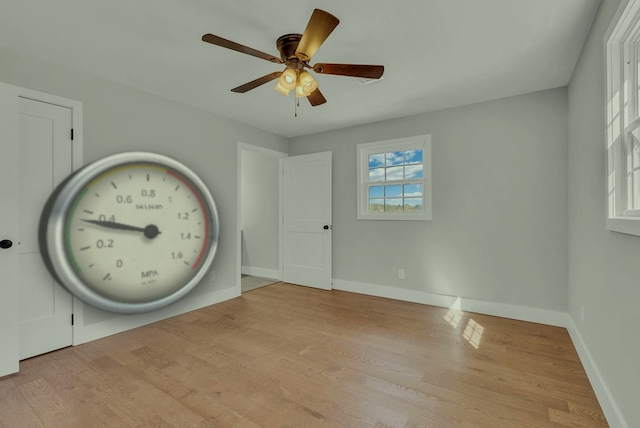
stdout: 0.35; MPa
